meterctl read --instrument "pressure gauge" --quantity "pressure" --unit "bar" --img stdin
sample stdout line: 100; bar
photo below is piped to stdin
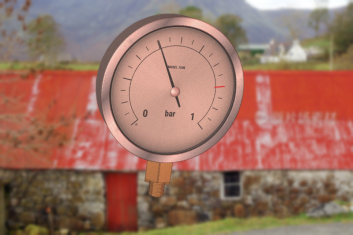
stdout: 0.4; bar
